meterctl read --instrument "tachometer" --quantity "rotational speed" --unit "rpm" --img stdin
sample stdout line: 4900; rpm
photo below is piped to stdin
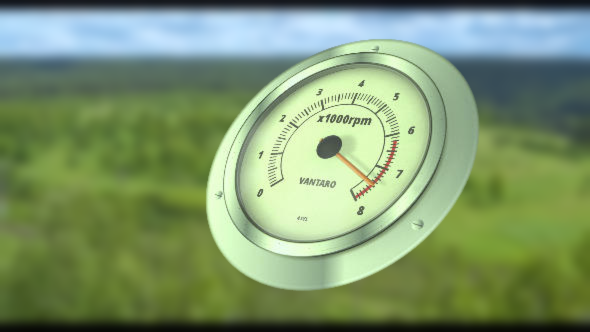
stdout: 7500; rpm
